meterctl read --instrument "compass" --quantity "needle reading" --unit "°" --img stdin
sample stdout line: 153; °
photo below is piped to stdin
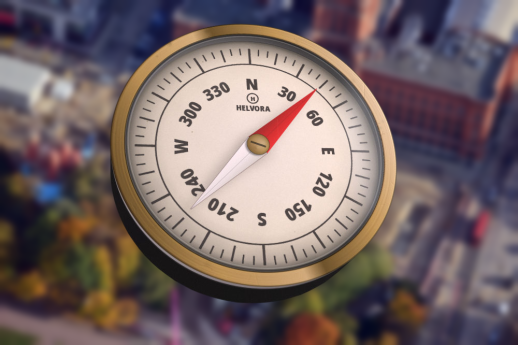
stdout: 45; °
